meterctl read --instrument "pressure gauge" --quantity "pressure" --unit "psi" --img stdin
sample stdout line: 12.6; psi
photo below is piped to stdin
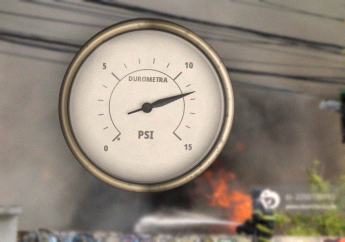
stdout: 11.5; psi
